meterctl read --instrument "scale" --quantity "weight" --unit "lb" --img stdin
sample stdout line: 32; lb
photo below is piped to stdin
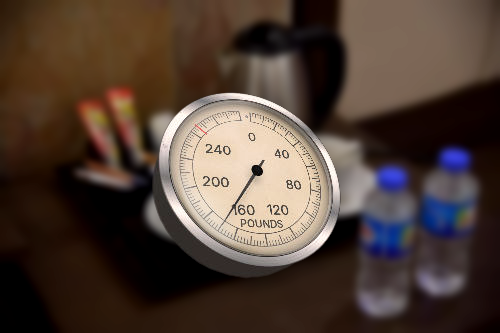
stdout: 170; lb
